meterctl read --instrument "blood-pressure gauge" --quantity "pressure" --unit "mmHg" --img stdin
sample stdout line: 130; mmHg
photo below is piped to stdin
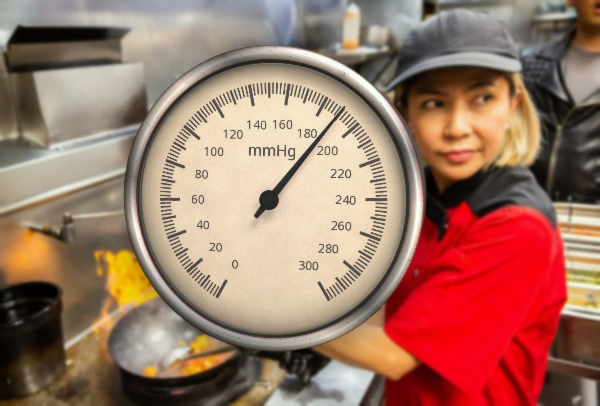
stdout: 190; mmHg
